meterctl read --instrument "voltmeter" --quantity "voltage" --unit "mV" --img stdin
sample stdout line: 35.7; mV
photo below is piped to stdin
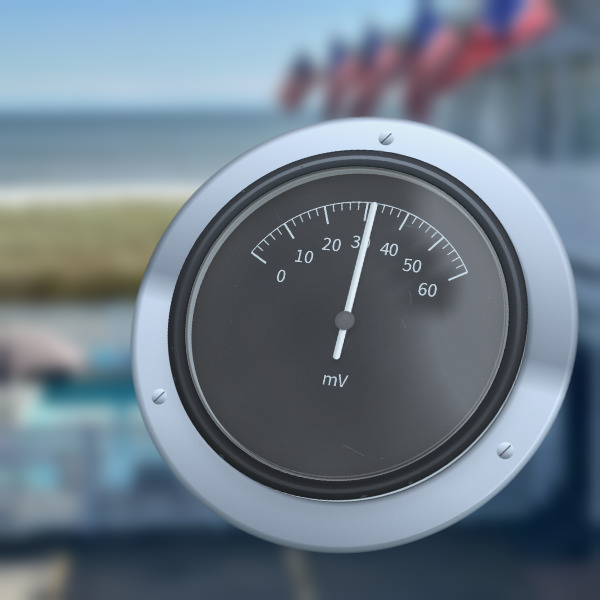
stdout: 32; mV
